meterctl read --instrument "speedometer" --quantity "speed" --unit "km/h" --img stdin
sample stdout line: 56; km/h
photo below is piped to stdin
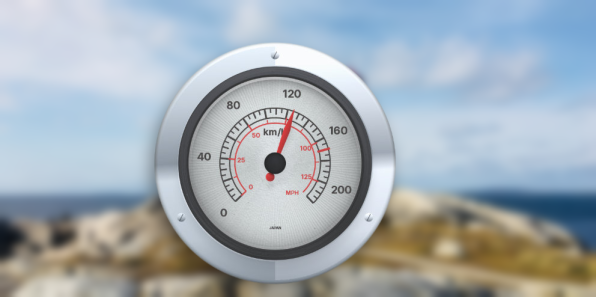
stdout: 125; km/h
